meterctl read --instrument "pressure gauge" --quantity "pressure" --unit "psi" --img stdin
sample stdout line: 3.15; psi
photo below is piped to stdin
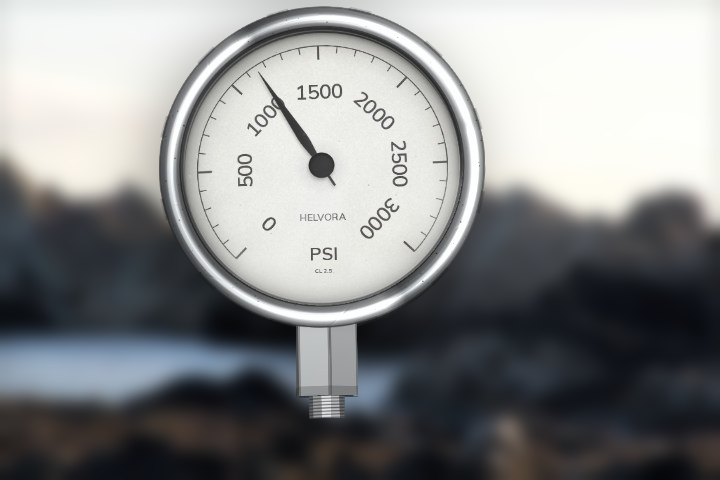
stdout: 1150; psi
